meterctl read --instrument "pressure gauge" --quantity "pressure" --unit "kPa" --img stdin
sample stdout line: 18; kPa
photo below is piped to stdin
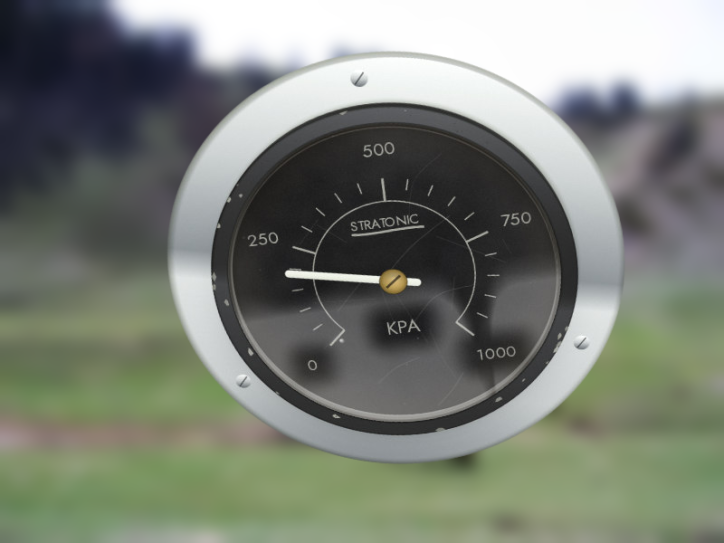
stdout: 200; kPa
